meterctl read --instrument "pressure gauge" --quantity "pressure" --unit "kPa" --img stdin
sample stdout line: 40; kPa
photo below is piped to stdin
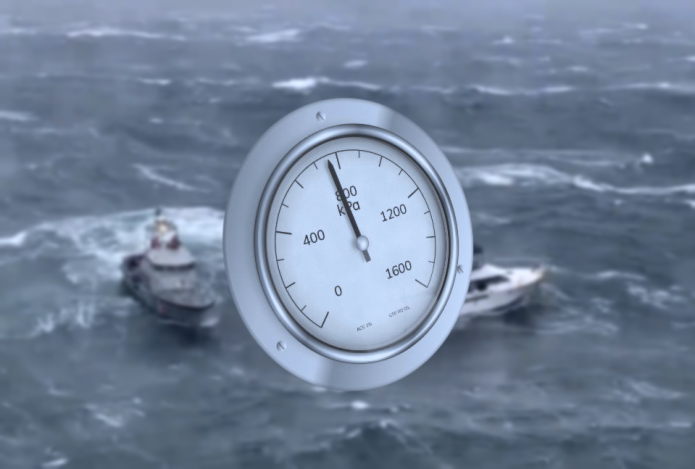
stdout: 750; kPa
